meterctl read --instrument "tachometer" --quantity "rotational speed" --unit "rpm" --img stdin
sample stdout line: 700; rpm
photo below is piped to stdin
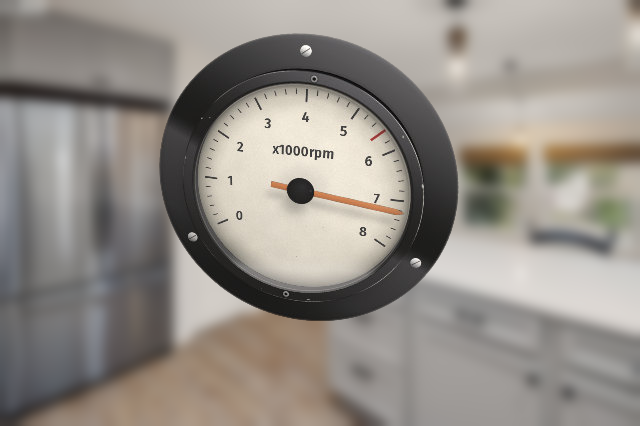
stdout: 7200; rpm
